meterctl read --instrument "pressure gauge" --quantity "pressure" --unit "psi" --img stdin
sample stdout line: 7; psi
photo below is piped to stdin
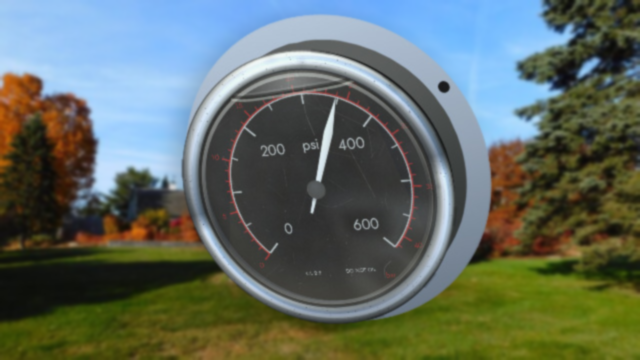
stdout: 350; psi
